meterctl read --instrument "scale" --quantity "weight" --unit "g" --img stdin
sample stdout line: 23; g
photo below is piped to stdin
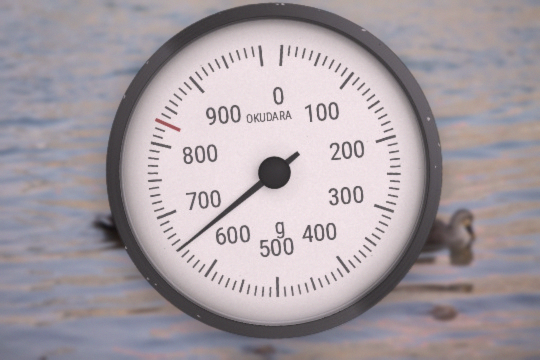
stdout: 650; g
